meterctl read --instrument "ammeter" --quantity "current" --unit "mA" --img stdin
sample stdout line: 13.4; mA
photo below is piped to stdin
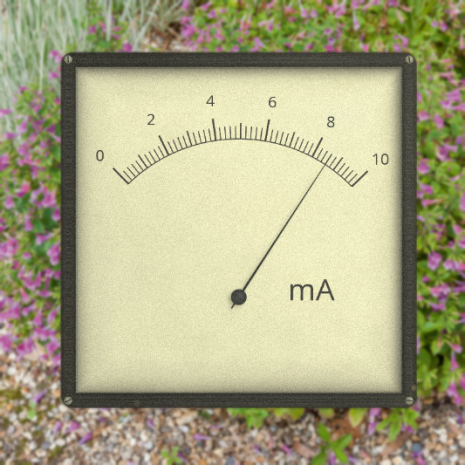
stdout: 8.6; mA
